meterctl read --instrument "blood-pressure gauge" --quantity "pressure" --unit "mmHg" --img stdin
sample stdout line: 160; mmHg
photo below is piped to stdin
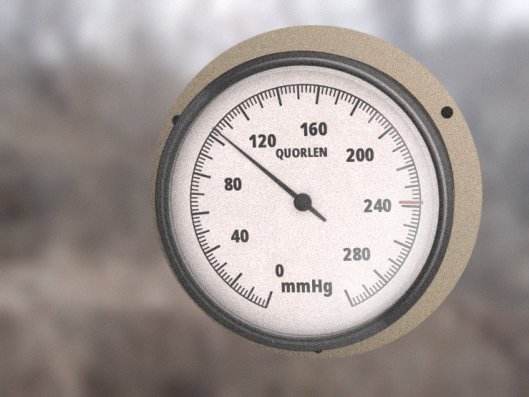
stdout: 104; mmHg
